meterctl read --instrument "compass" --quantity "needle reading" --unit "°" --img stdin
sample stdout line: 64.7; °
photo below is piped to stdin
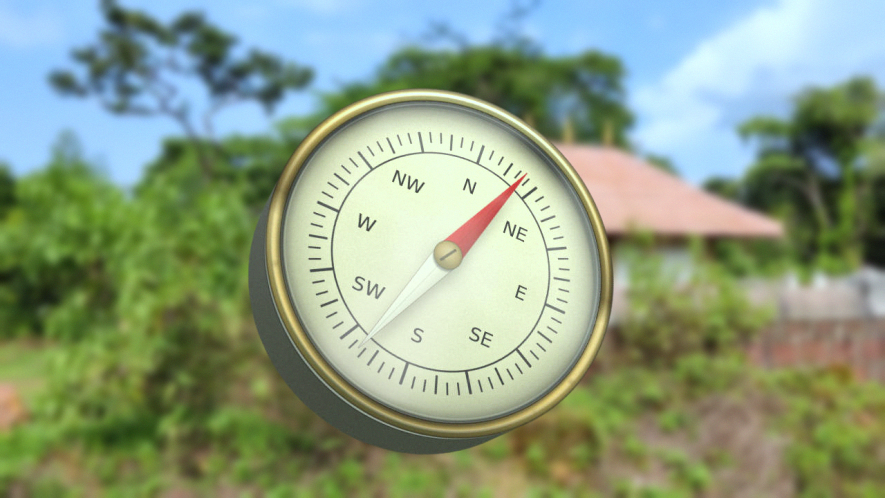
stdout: 22.5; °
